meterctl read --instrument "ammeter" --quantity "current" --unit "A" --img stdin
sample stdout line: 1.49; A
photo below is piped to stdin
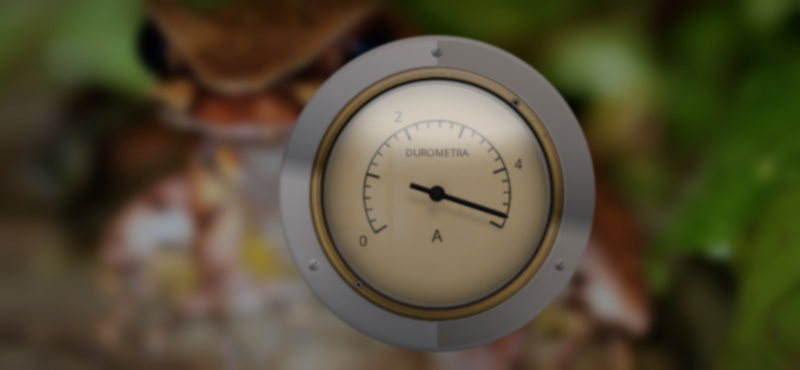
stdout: 4.8; A
